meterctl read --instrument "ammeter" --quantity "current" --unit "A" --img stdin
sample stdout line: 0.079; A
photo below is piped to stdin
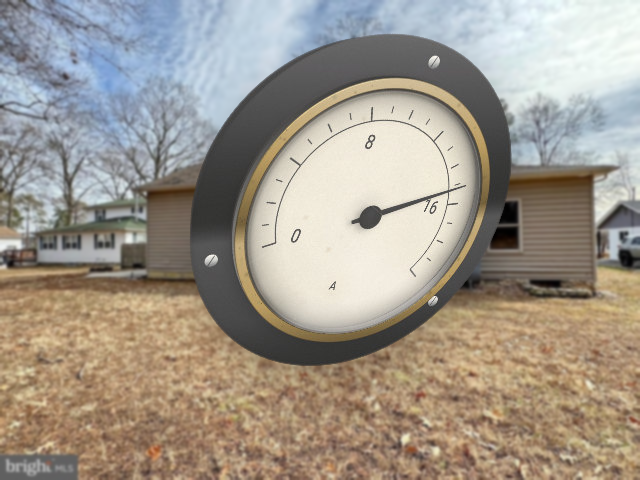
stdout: 15; A
